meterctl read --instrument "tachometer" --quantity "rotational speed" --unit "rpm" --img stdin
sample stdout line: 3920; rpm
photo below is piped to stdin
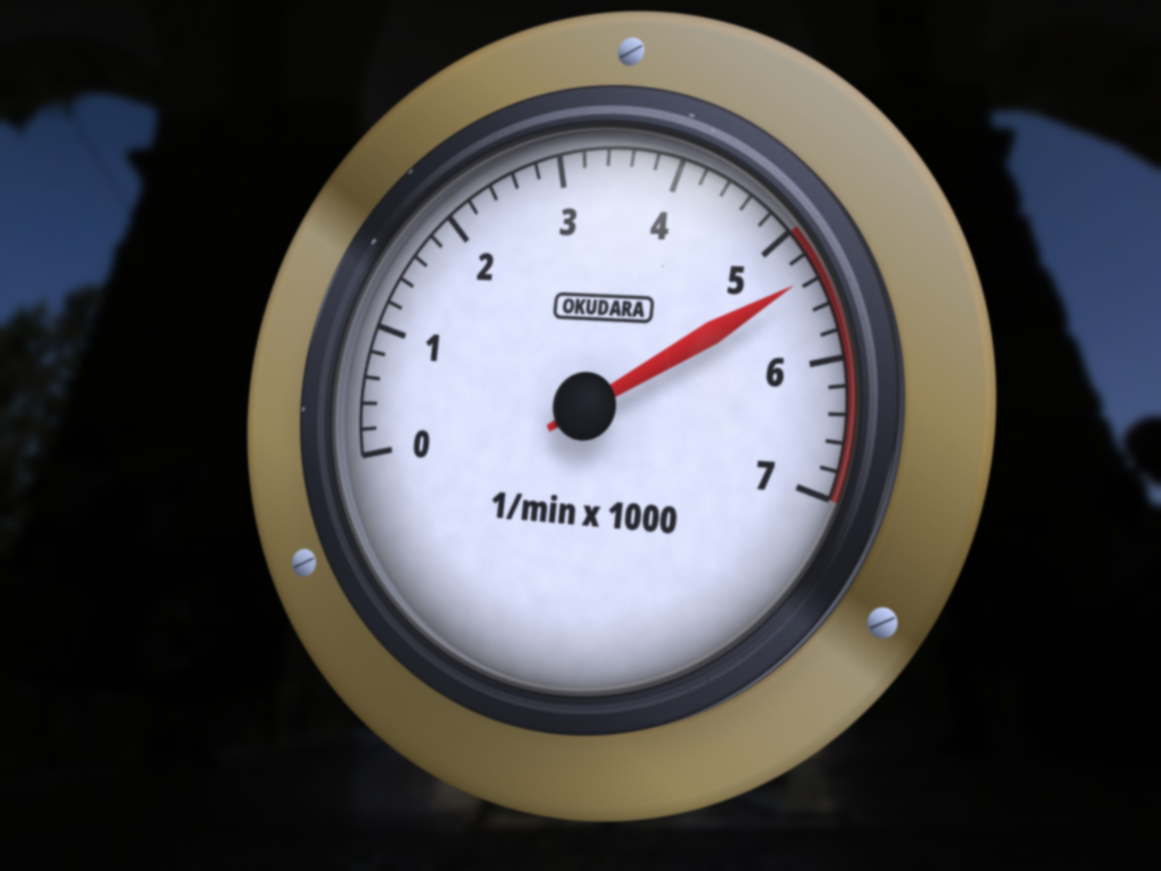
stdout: 5400; rpm
